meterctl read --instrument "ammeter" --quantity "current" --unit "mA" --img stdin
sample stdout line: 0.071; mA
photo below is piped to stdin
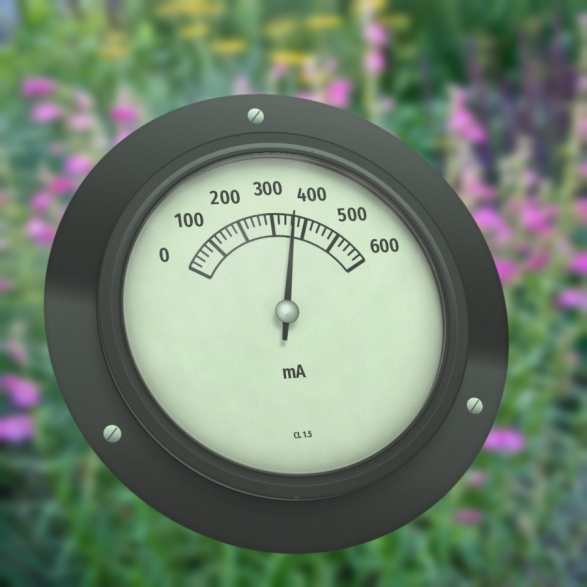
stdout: 360; mA
